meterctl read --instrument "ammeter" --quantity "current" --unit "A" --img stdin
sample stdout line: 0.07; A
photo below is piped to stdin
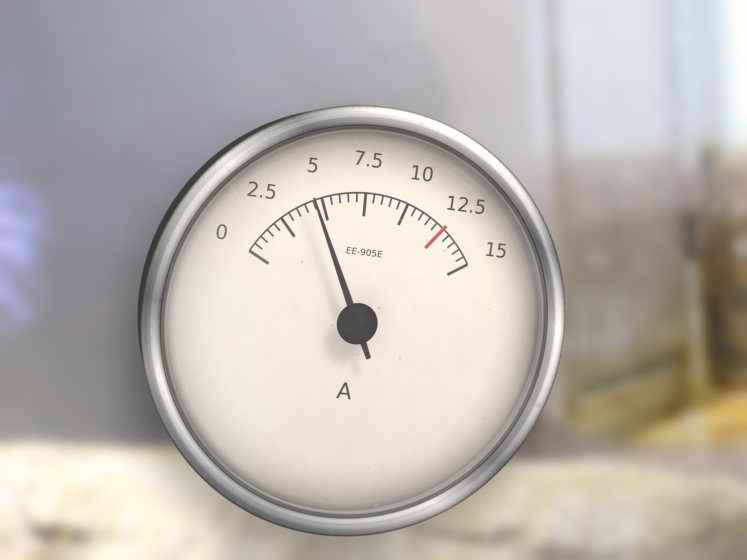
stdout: 4.5; A
